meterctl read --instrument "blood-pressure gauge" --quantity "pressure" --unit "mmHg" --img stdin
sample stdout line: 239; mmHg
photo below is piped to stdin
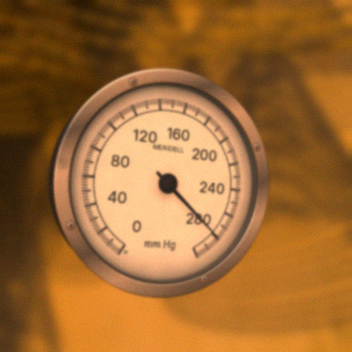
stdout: 280; mmHg
